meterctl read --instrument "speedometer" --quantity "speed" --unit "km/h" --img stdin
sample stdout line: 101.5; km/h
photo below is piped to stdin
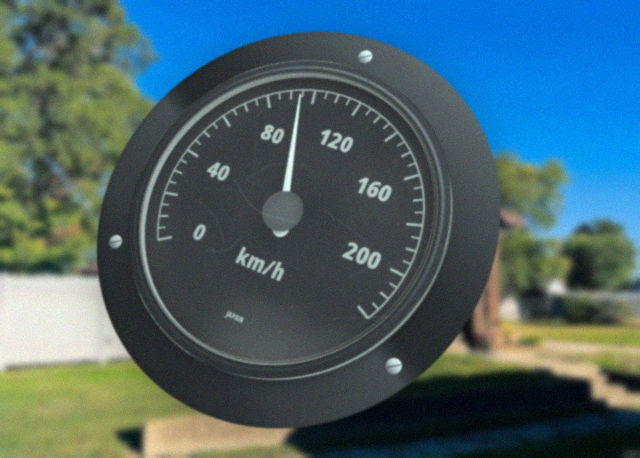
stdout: 95; km/h
